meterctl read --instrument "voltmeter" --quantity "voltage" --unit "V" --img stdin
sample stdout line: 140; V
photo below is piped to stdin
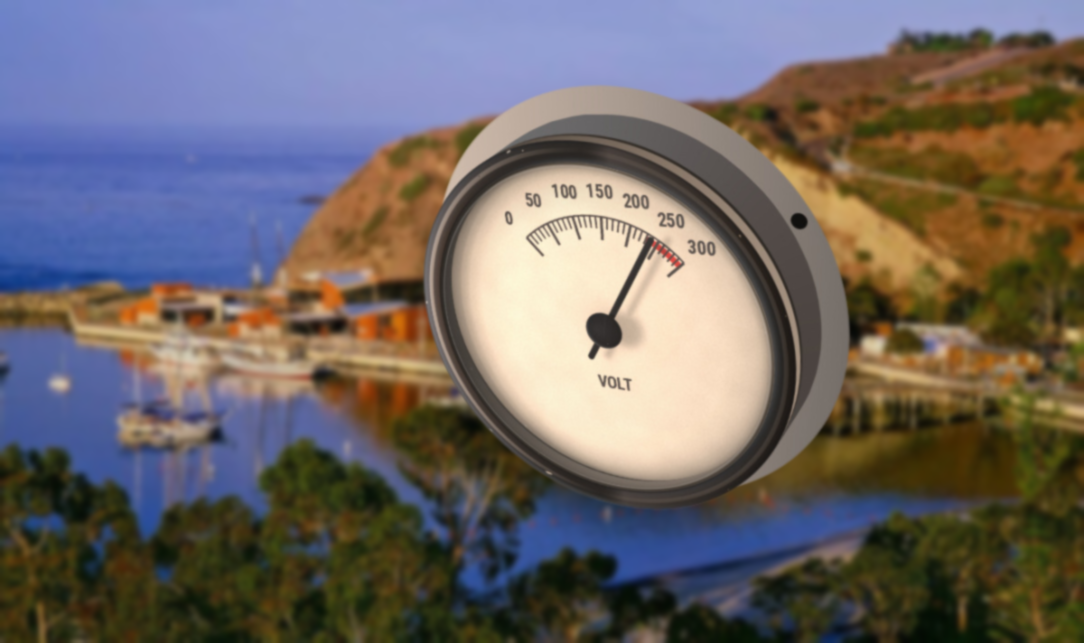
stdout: 240; V
